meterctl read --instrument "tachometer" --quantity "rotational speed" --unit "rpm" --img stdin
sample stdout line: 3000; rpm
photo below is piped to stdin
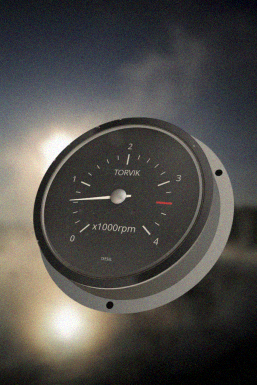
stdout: 600; rpm
